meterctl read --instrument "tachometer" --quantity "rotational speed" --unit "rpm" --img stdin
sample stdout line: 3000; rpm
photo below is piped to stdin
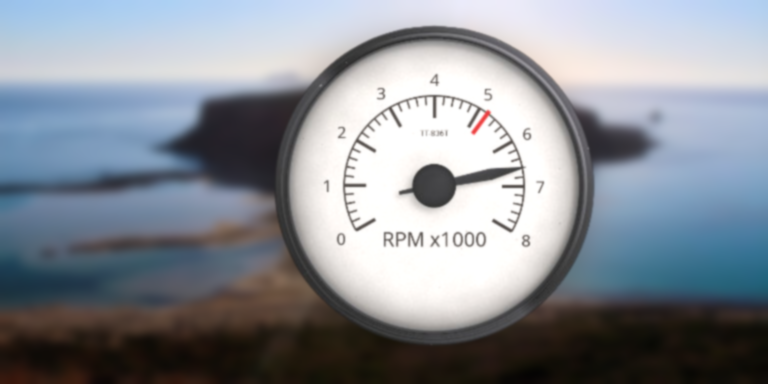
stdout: 6600; rpm
